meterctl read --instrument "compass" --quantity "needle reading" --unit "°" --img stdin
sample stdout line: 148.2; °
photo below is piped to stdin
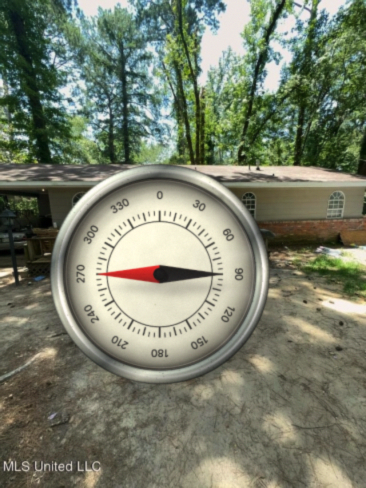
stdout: 270; °
